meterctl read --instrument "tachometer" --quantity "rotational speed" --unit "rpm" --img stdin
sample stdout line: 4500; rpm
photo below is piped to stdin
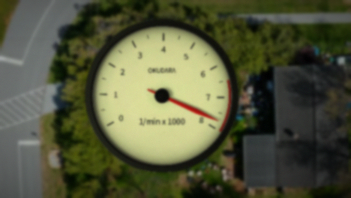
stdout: 7750; rpm
